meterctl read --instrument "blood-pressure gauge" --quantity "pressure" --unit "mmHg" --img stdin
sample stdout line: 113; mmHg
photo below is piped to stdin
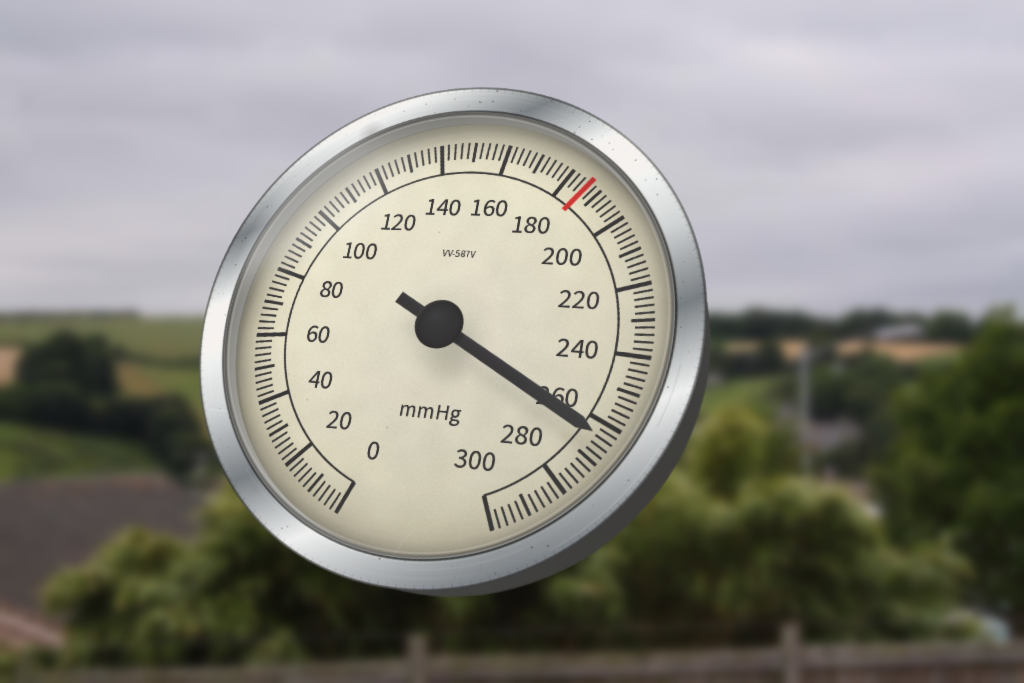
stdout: 264; mmHg
